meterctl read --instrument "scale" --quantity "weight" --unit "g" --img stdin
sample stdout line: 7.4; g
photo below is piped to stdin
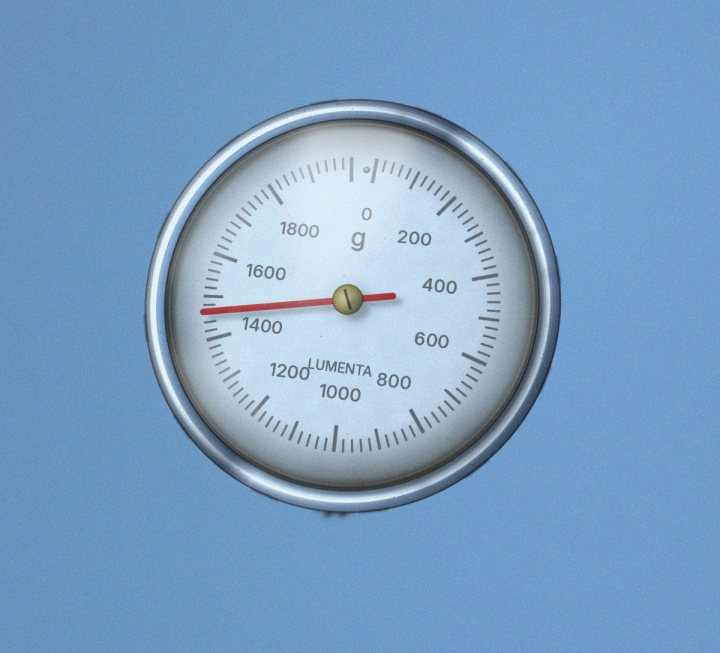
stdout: 1460; g
